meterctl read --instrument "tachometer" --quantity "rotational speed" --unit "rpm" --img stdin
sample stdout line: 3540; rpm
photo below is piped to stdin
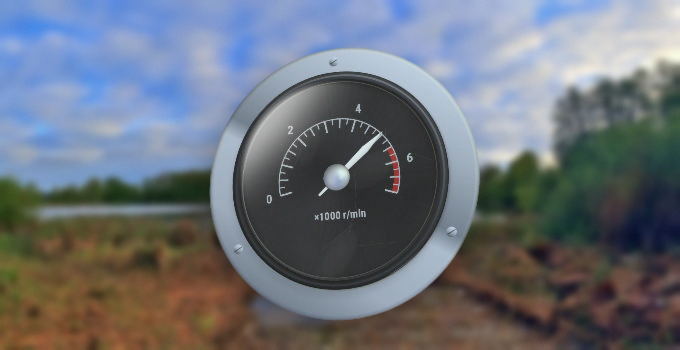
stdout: 5000; rpm
